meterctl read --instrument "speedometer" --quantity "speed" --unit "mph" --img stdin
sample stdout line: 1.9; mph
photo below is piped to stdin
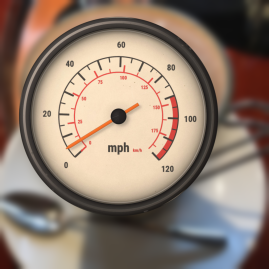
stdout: 5; mph
